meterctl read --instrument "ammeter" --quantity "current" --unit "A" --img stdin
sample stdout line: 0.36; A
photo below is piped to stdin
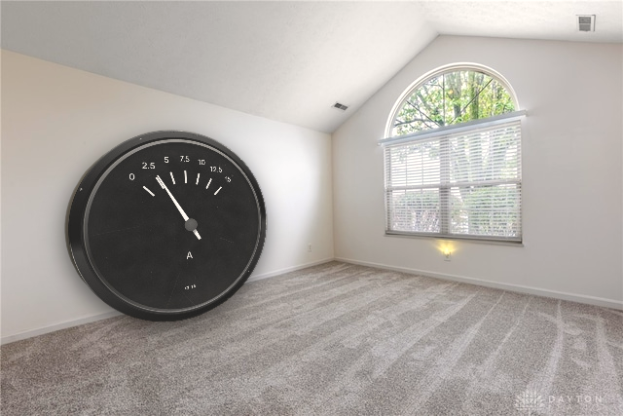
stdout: 2.5; A
